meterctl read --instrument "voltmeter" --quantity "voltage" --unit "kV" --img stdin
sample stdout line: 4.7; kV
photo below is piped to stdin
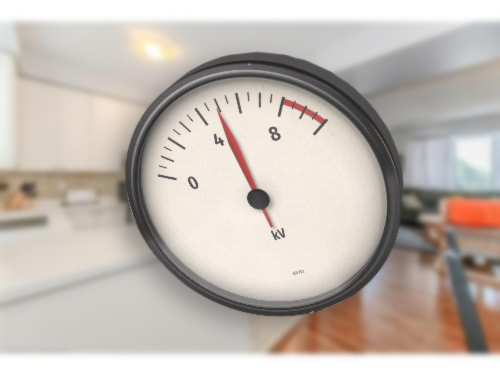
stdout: 5; kV
